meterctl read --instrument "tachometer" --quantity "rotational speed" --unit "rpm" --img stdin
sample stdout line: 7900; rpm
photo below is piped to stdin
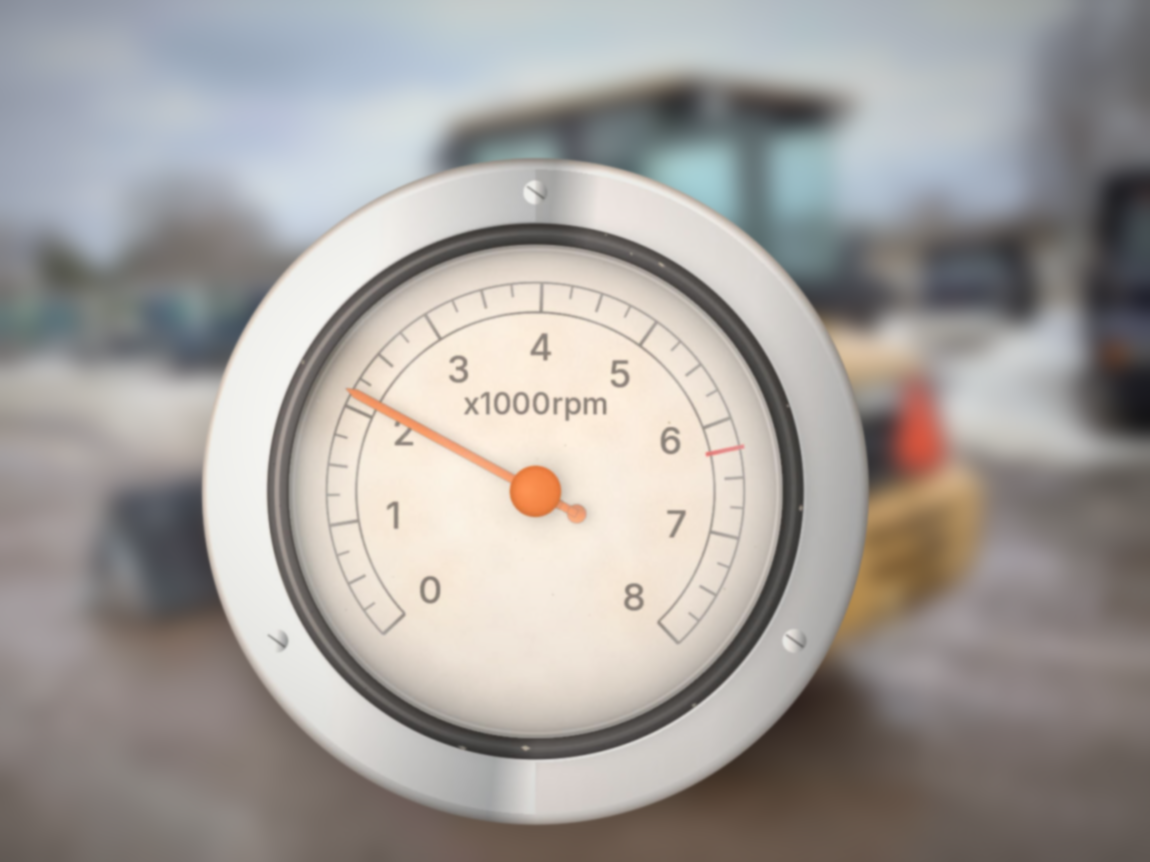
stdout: 2125; rpm
